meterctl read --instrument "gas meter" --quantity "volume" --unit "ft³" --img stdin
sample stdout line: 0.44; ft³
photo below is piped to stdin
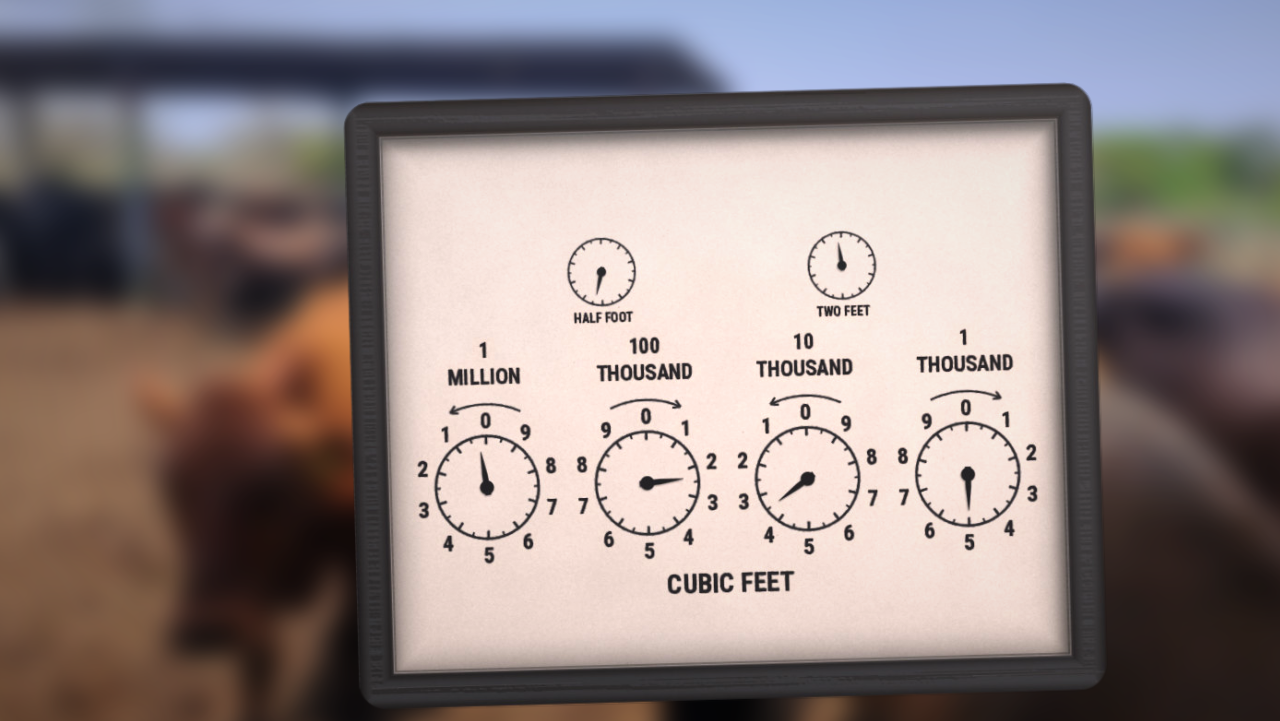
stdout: 23500; ft³
